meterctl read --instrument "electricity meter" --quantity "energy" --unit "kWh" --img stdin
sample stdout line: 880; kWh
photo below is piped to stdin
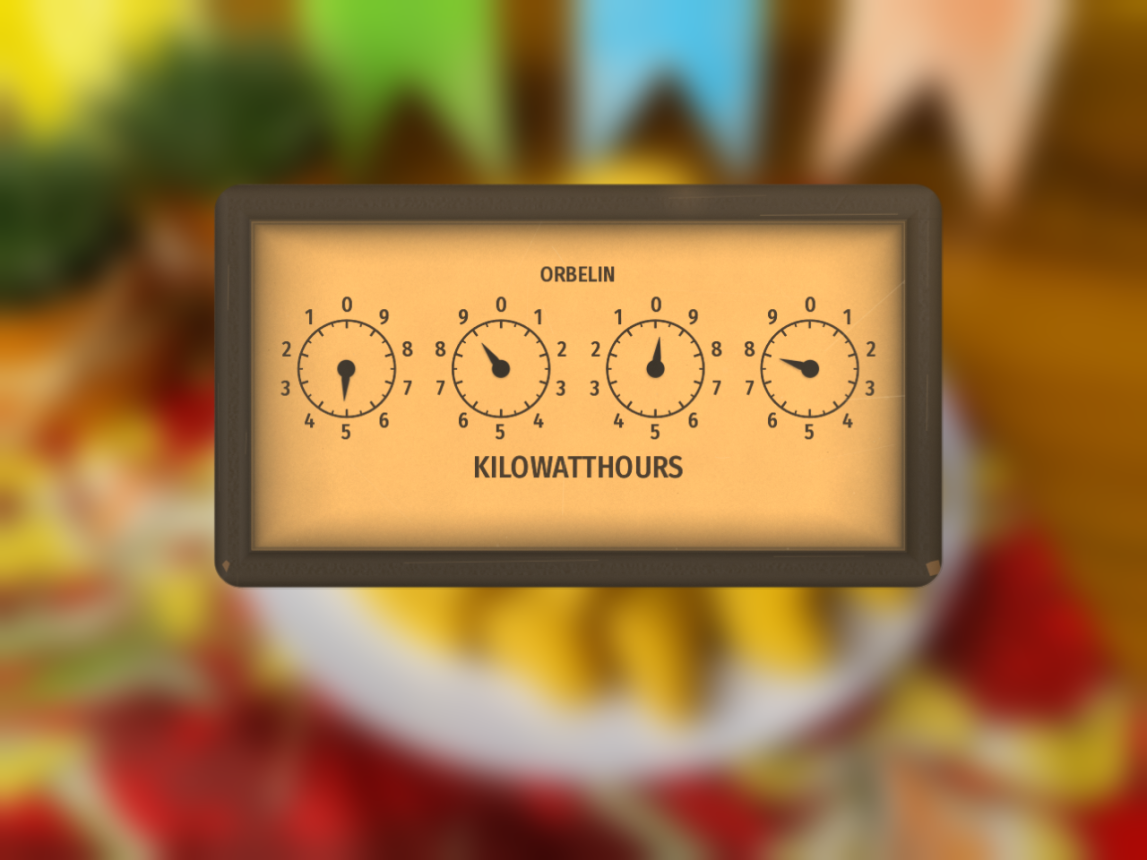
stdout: 4898; kWh
